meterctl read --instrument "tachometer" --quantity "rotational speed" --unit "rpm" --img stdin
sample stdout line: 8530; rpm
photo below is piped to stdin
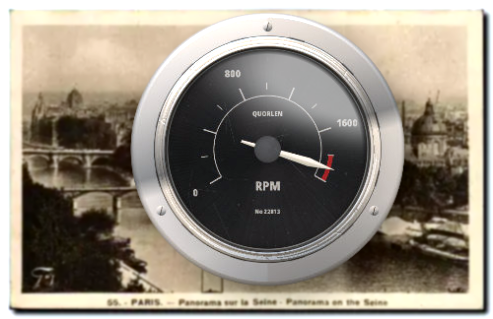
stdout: 1900; rpm
